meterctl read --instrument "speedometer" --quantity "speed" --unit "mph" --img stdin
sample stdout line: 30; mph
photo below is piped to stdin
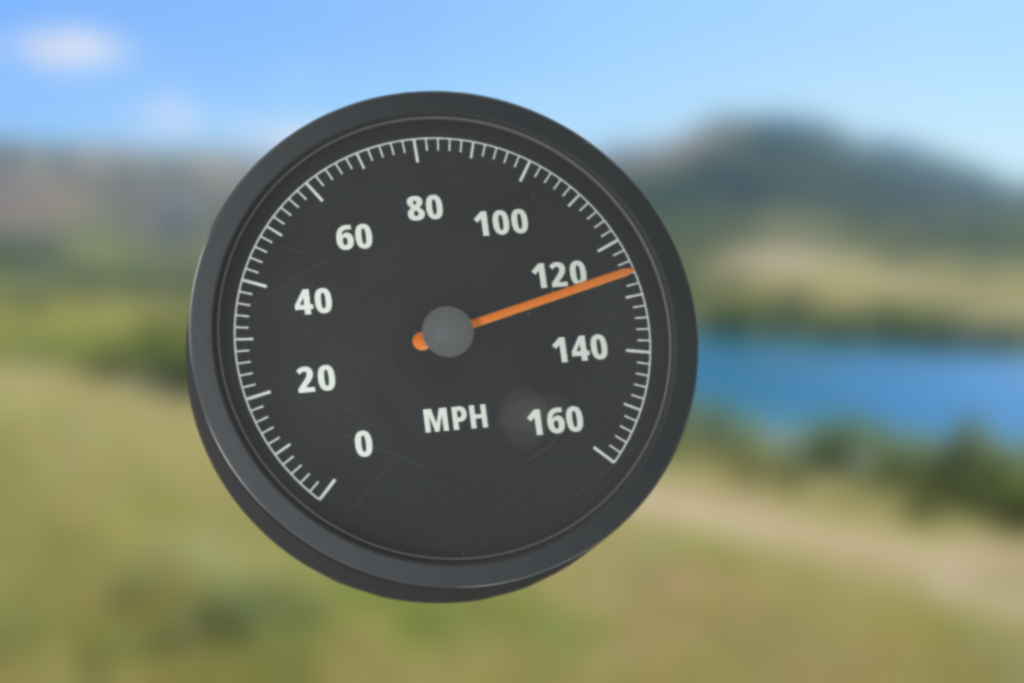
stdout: 126; mph
